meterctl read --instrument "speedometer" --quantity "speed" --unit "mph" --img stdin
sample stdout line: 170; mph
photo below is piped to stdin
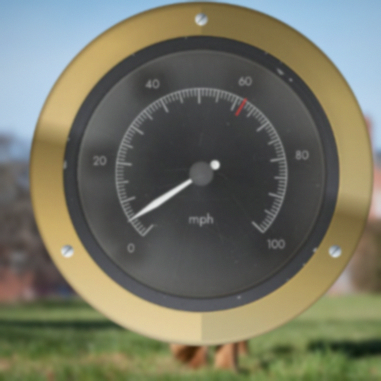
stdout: 5; mph
